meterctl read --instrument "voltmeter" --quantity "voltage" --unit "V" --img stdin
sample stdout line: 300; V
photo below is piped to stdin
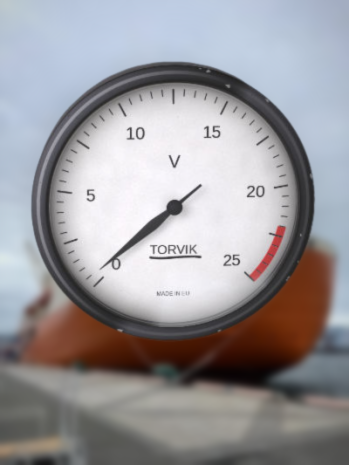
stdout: 0.5; V
